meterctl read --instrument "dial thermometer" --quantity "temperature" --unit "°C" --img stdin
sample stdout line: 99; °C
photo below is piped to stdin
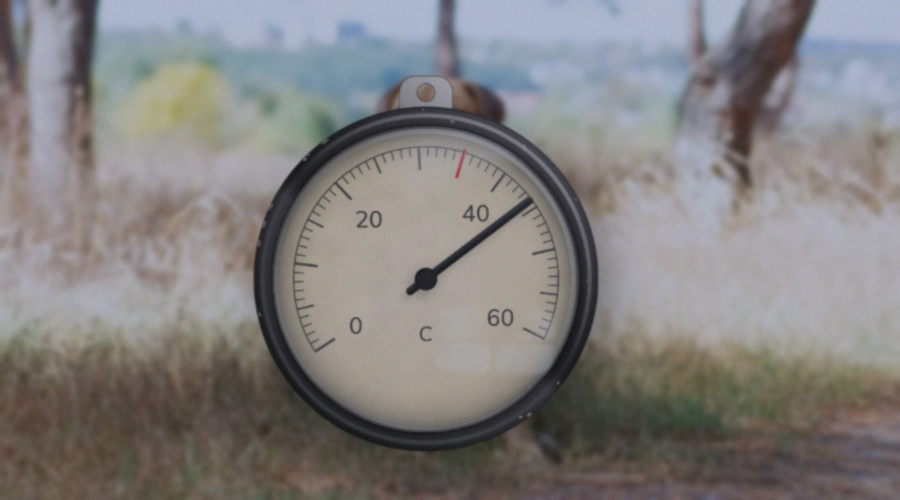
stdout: 44; °C
